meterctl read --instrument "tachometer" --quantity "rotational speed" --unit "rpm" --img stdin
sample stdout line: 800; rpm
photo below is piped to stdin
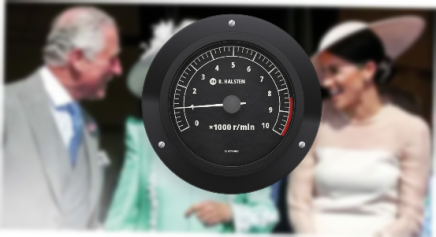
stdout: 1000; rpm
